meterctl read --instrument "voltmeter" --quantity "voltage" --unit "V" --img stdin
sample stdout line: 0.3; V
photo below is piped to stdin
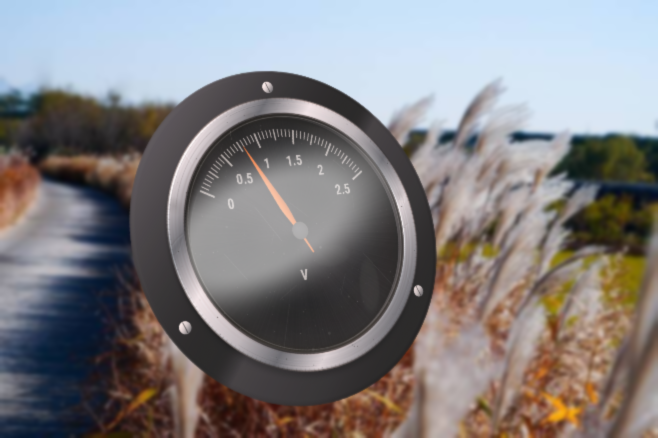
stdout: 0.75; V
